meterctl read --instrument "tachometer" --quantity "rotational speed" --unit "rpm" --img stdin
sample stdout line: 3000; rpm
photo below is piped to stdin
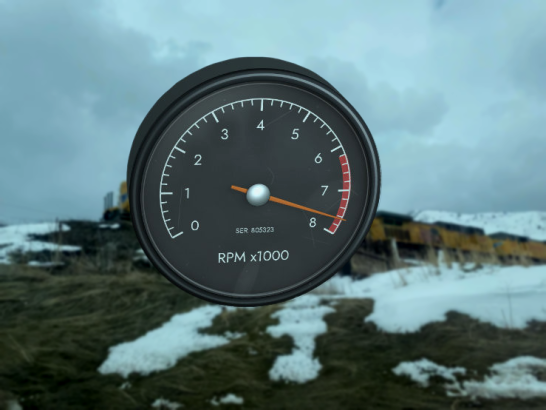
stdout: 7600; rpm
